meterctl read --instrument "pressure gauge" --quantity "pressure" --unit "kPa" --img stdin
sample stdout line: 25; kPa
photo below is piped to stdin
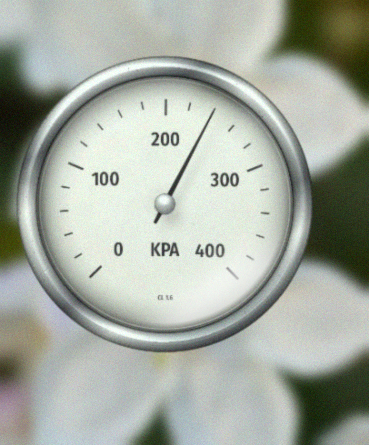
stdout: 240; kPa
